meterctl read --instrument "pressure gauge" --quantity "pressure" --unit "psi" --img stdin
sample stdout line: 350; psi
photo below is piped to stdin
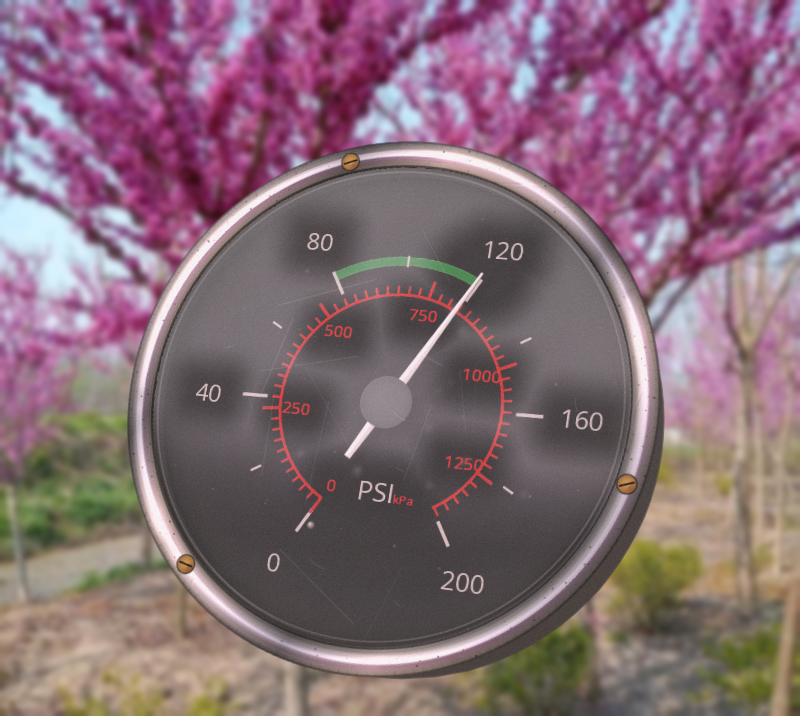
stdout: 120; psi
